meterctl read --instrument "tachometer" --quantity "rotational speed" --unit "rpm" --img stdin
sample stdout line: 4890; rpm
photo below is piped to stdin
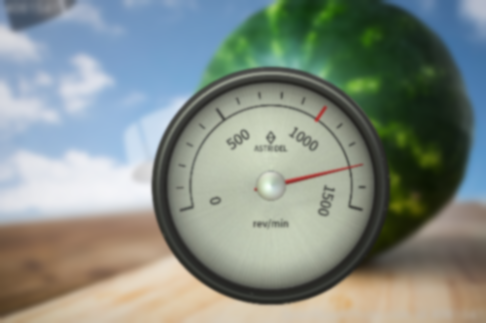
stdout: 1300; rpm
